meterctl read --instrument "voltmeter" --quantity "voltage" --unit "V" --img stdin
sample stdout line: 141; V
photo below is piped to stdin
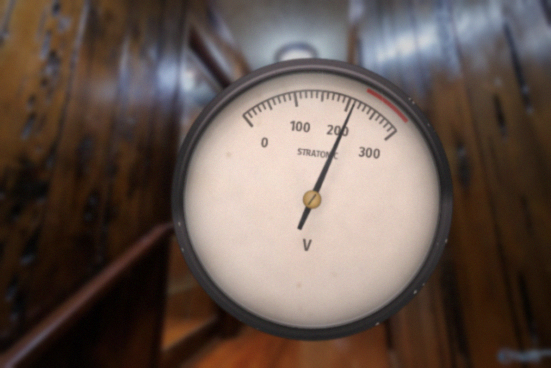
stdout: 210; V
